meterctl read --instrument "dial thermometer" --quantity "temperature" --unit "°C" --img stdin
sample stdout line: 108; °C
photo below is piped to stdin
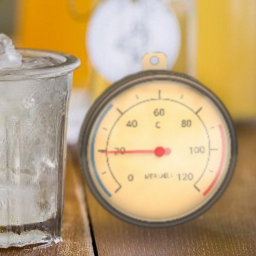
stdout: 20; °C
